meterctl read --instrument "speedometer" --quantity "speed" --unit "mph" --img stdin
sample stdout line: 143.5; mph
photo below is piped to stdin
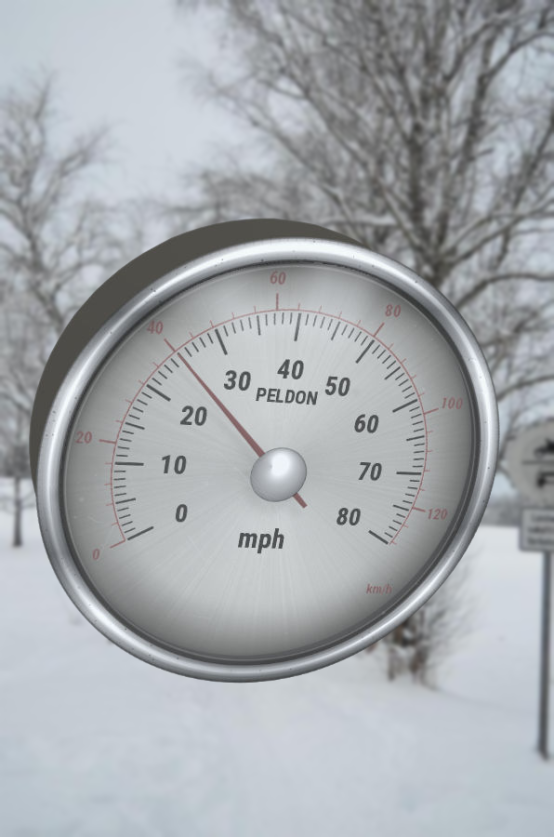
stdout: 25; mph
